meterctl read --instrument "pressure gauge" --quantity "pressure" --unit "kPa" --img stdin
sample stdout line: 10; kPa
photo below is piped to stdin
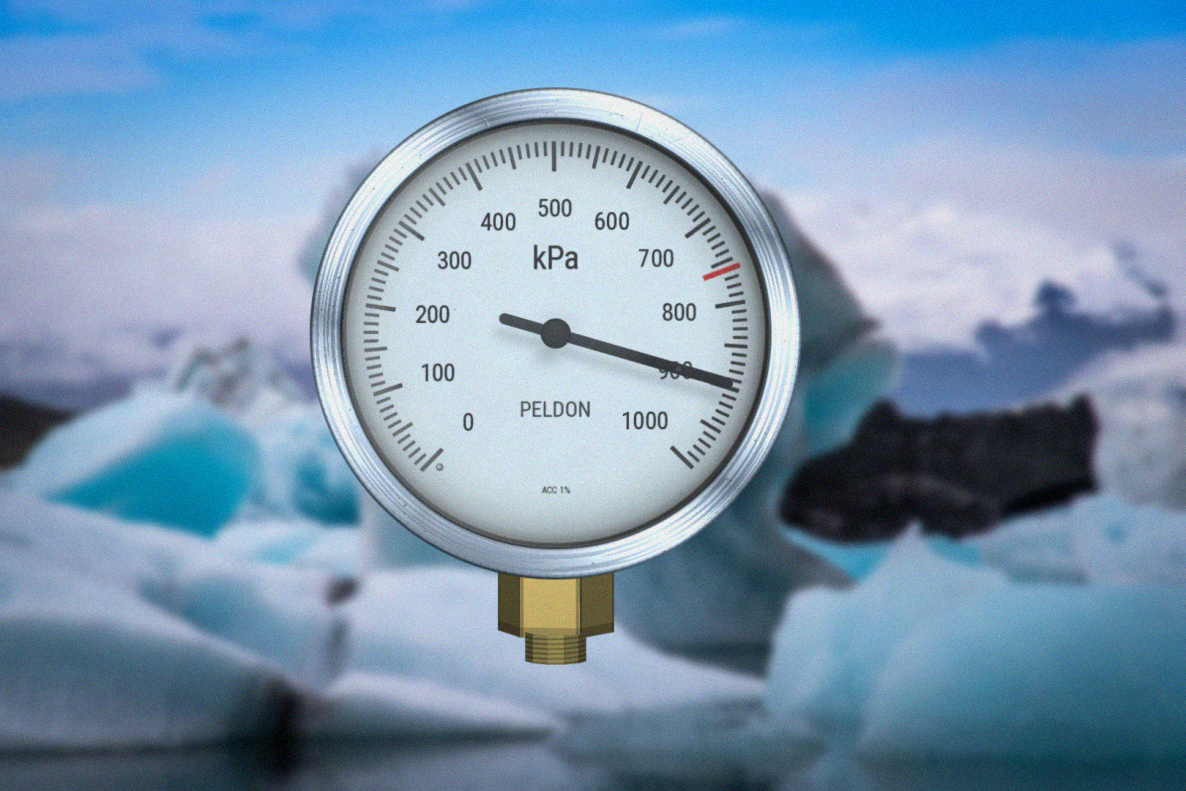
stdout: 895; kPa
